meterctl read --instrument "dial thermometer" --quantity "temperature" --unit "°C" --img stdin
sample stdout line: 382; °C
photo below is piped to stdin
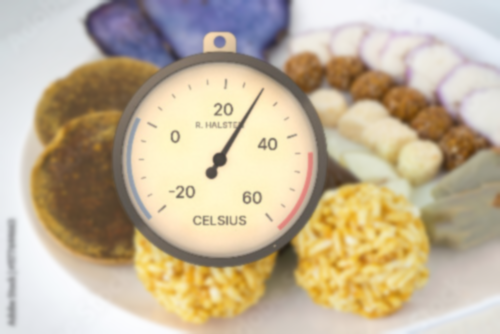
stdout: 28; °C
